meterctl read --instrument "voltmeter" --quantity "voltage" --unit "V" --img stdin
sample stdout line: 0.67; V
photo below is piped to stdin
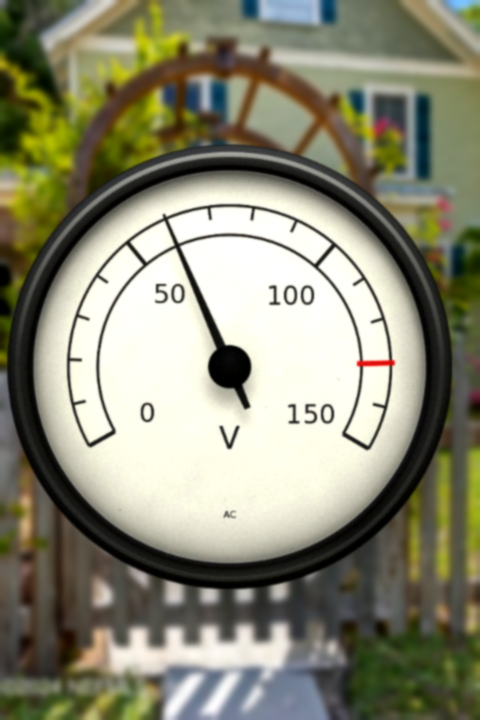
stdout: 60; V
